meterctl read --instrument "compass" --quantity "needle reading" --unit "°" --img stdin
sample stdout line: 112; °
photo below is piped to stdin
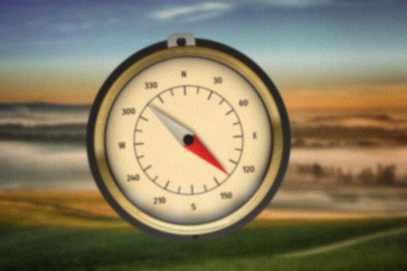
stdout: 135; °
